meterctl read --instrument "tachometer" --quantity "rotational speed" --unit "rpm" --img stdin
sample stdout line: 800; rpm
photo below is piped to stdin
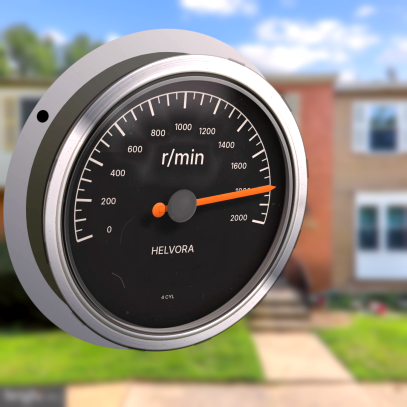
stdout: 1800; rpm
